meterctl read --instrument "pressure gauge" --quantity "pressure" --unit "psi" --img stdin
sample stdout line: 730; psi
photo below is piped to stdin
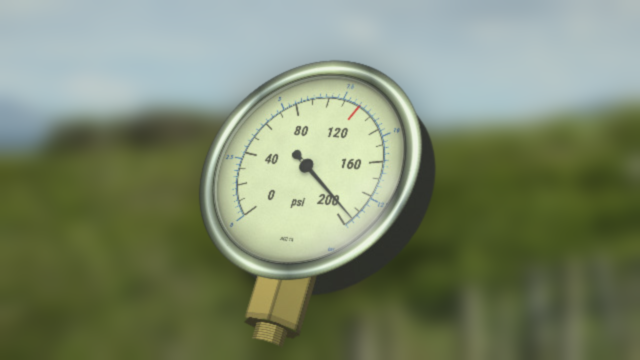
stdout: 195; psi
